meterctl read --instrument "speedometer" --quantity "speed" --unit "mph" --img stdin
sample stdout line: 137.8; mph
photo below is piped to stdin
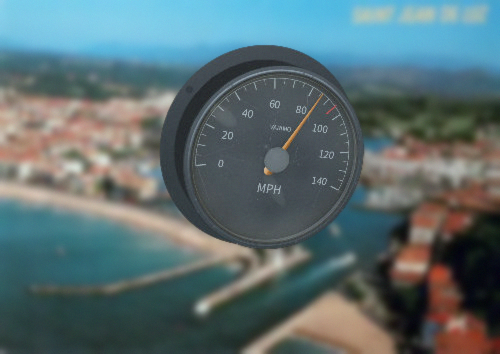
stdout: 85; mph
